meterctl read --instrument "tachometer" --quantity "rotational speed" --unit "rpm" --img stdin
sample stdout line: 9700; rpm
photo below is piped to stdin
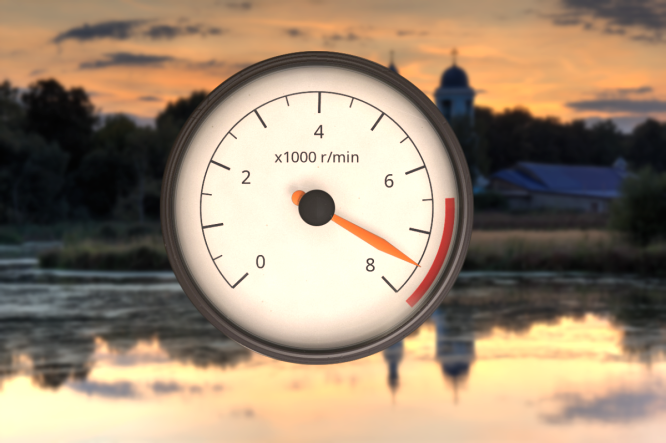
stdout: 7500; rpm
